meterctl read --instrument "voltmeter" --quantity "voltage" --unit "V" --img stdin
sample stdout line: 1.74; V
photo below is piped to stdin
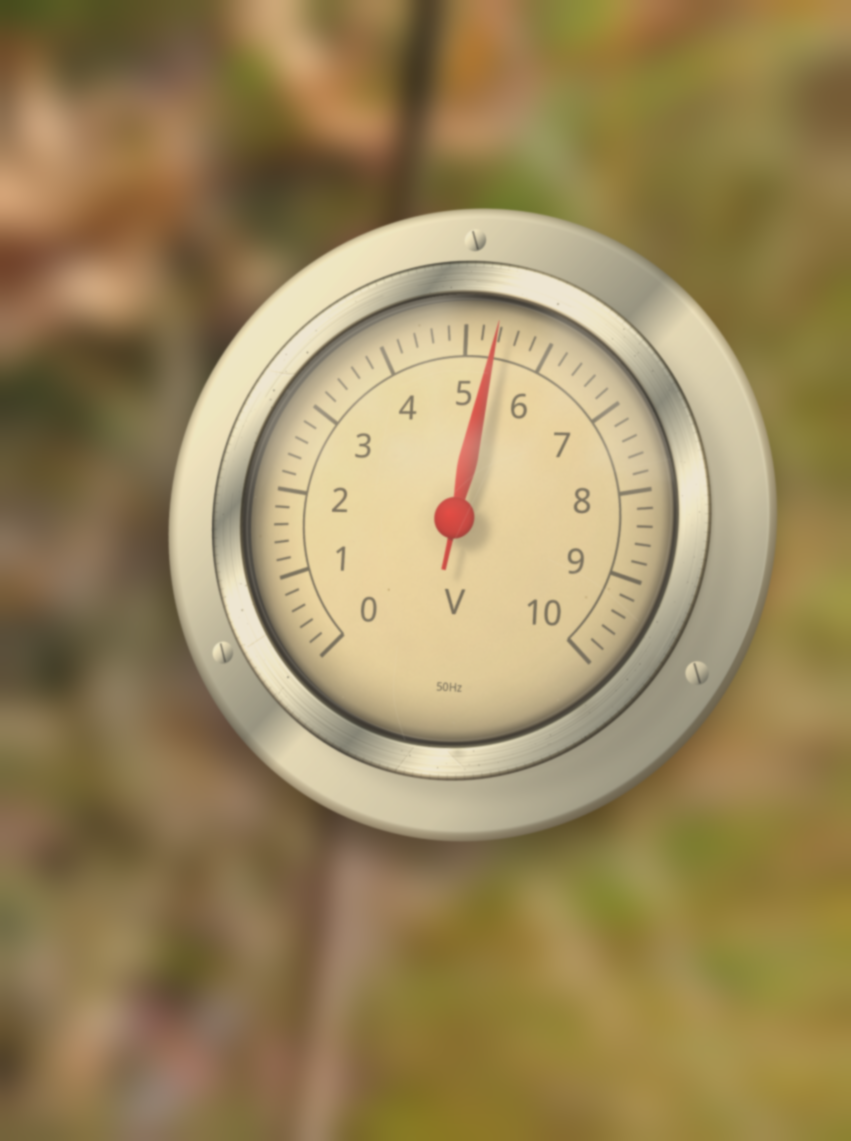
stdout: 5.4; V
